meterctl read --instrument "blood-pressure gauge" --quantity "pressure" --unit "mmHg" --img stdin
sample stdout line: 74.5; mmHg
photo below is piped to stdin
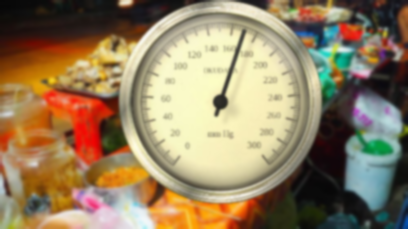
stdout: 170; mmHg
